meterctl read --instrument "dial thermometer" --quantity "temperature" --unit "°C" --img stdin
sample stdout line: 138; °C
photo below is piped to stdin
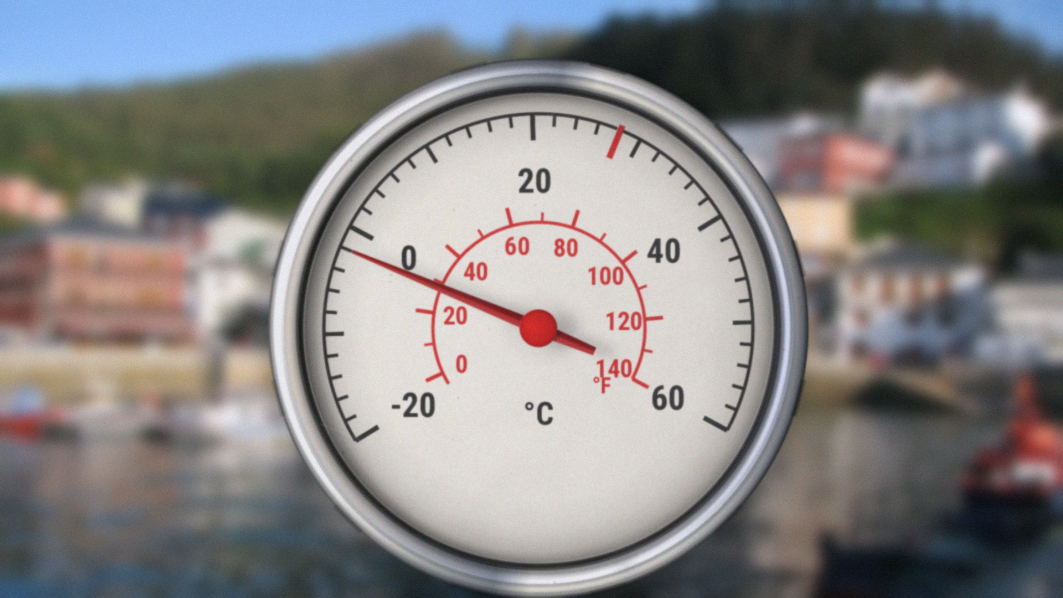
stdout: -2; °C
